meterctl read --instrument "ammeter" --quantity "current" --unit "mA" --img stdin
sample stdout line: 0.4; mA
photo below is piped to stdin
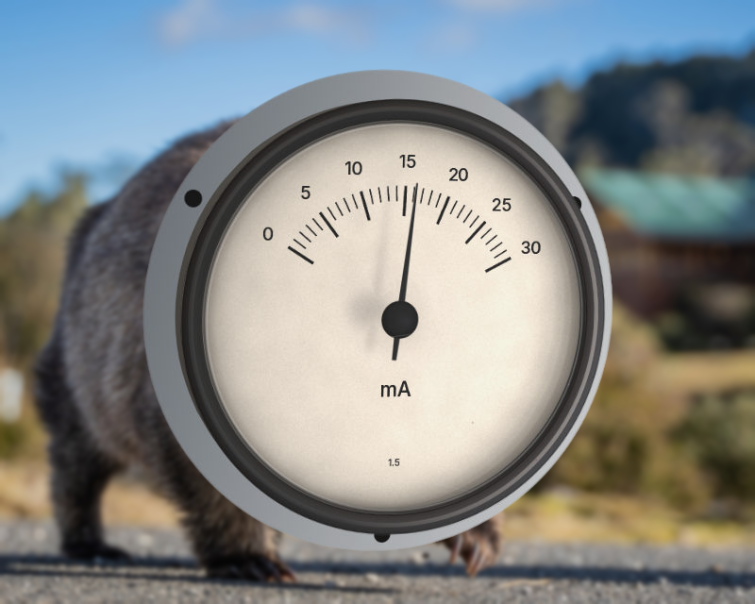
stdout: 16; mA
